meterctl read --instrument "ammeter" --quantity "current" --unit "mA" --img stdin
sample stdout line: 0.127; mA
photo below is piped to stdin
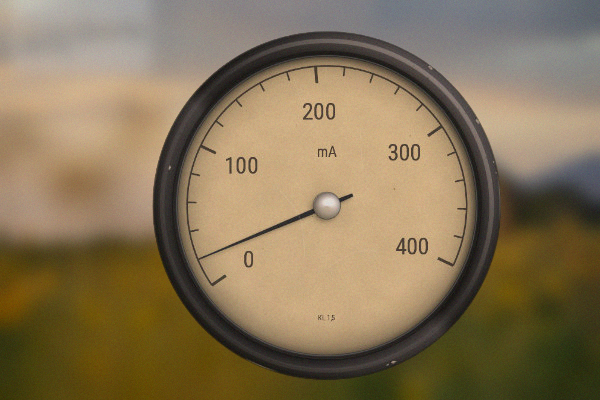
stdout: 20; mA
